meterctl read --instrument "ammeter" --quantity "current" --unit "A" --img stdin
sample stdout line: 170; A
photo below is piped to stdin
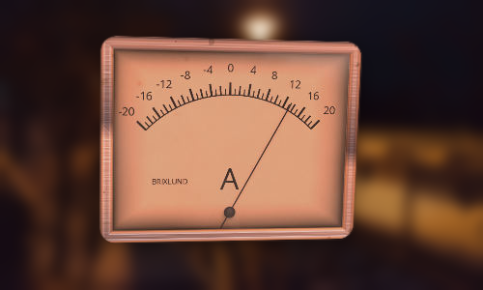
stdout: 13; A
